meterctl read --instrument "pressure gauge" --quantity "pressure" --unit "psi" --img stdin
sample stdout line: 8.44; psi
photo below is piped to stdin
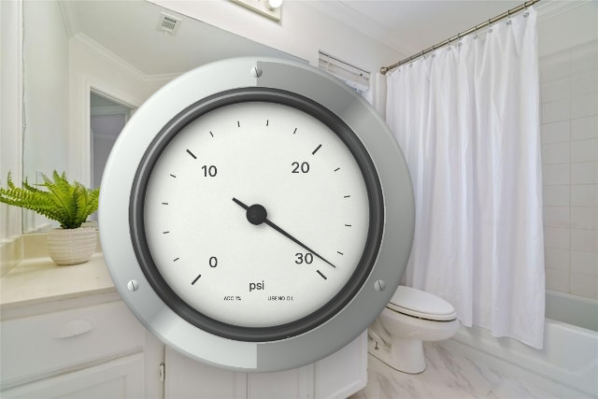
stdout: 29; psi
